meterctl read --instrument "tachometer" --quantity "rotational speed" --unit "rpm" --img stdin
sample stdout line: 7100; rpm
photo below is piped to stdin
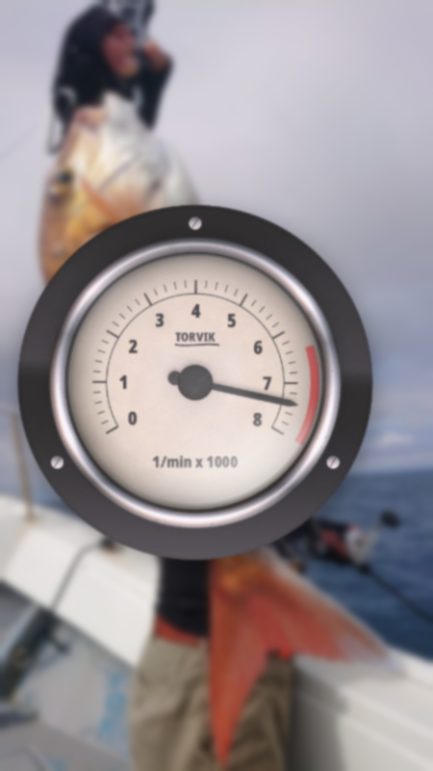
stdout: 7400; rpm
